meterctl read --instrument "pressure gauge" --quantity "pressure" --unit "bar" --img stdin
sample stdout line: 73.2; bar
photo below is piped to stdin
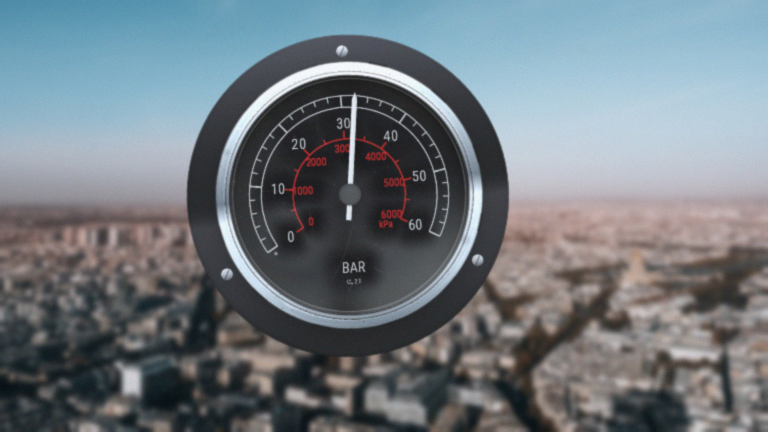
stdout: 32; bar
